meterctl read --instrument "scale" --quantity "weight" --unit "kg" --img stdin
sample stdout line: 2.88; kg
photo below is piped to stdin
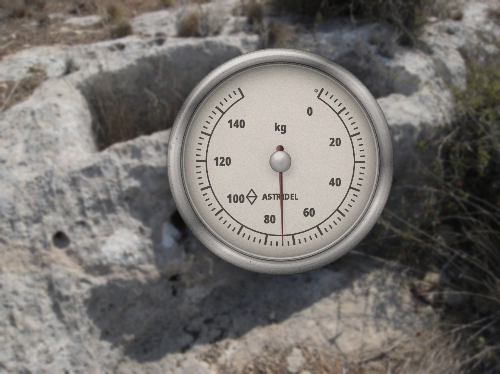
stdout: 74; kg
